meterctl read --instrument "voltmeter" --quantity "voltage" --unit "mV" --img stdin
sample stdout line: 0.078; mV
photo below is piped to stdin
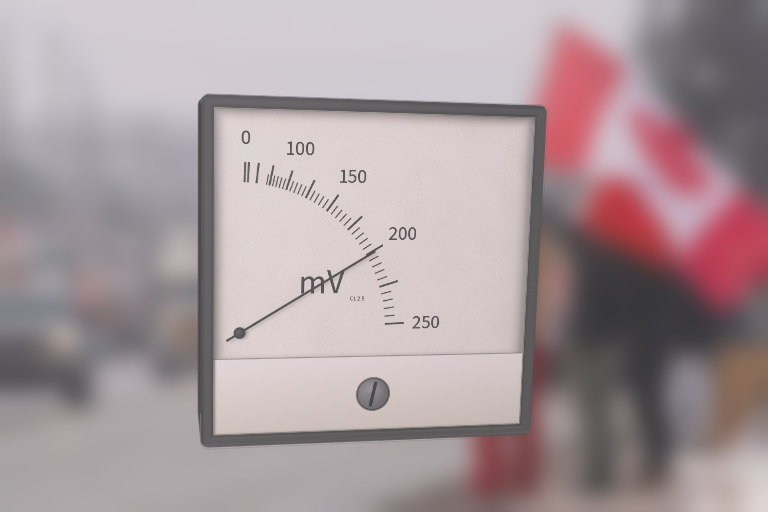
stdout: 200; mV
